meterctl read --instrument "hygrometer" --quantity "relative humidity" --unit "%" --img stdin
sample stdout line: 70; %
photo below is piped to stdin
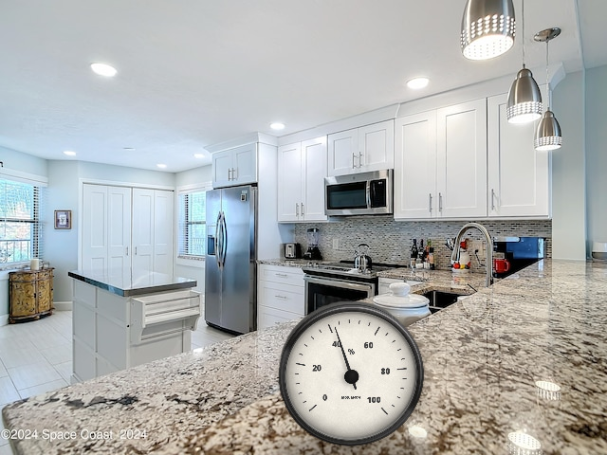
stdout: 42; %
